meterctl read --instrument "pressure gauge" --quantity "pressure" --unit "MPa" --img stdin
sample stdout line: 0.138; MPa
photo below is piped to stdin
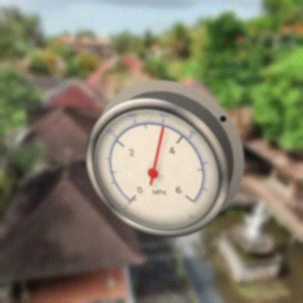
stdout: 3.5; MPa
